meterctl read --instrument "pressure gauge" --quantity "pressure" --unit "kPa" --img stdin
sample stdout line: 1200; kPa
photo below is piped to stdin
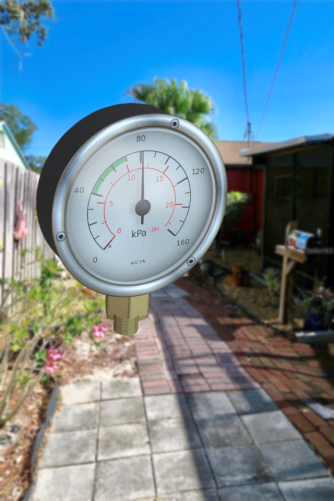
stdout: 80; kPa
